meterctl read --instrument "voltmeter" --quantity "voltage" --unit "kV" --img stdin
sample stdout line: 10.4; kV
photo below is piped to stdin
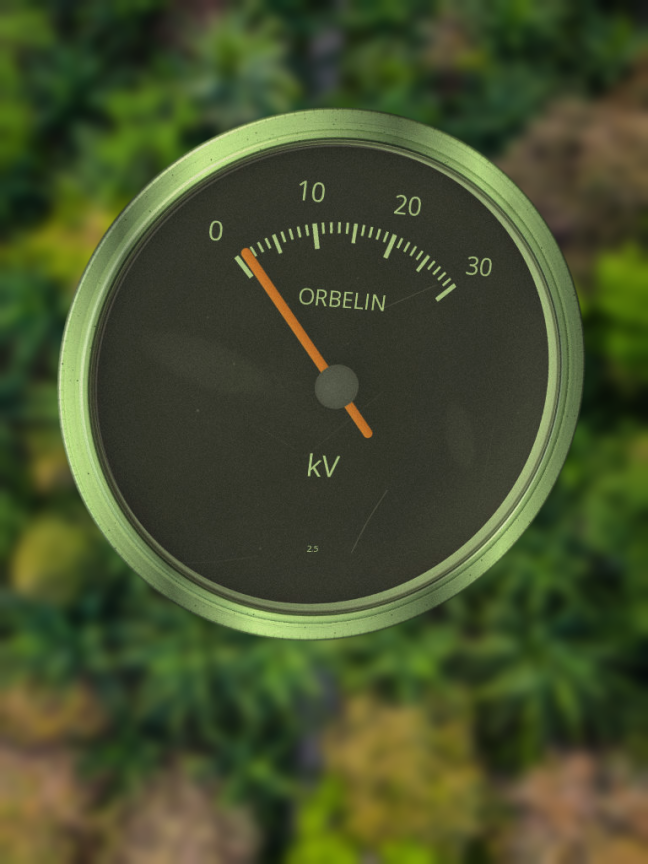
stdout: 1; kV
